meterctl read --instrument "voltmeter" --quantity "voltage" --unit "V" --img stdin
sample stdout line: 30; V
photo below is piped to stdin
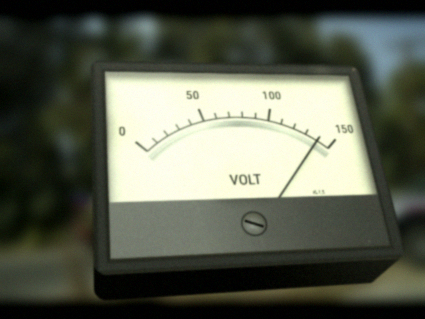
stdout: 140; V
